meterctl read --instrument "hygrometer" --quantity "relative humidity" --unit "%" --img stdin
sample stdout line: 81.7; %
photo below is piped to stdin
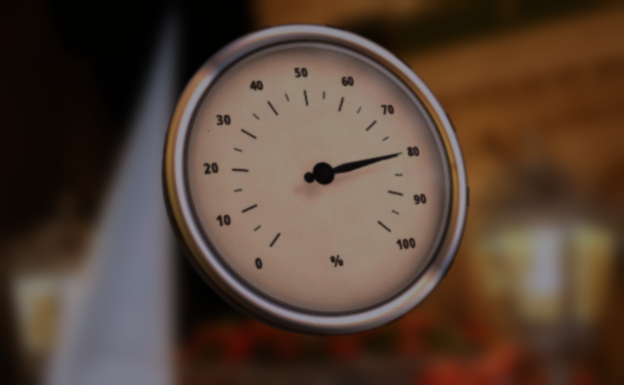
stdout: 80; %
